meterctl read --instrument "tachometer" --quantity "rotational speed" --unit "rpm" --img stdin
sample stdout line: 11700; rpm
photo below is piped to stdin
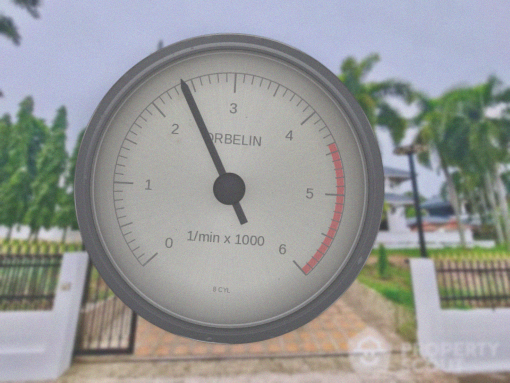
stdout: 2400; rpm
